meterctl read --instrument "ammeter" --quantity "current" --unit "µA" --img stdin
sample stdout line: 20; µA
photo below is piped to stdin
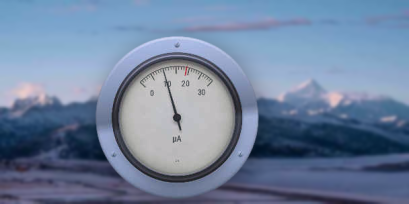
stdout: 10; µA
